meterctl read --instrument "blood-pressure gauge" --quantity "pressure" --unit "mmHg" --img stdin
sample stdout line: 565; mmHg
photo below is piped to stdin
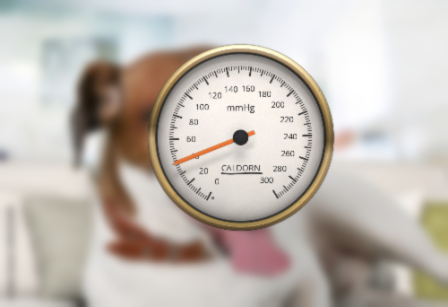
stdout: 40; mmHg
